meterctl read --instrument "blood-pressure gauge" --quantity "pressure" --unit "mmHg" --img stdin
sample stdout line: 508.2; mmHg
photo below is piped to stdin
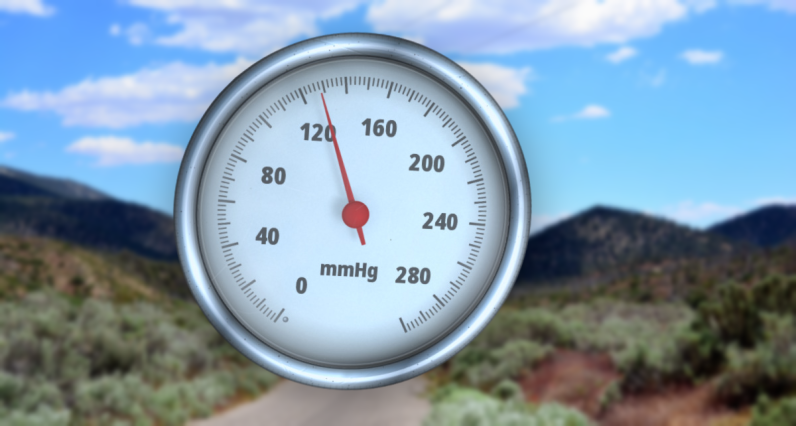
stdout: 128; mmHg
